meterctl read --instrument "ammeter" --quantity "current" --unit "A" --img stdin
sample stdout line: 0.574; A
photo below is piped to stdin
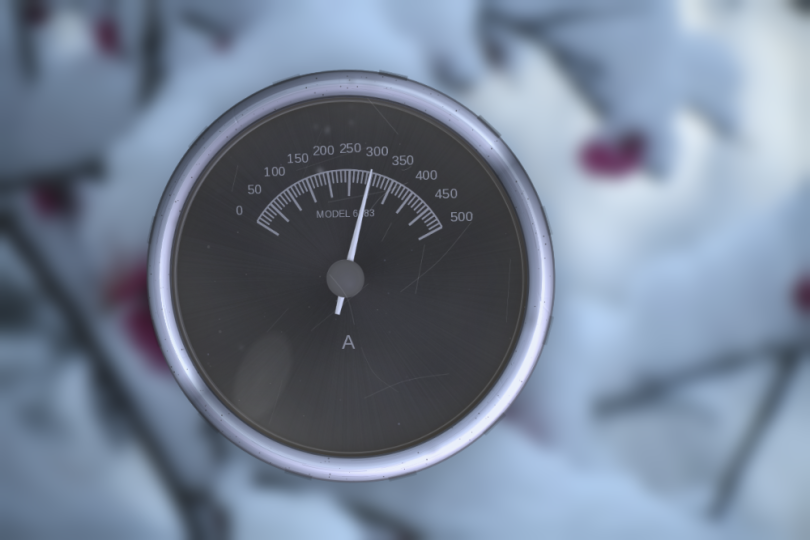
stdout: 300; A
